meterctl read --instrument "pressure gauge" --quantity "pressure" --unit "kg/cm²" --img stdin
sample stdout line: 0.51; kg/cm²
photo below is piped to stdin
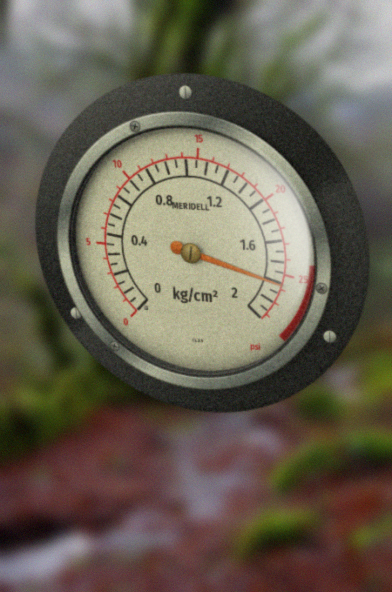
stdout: 1.8; kg/cm²
